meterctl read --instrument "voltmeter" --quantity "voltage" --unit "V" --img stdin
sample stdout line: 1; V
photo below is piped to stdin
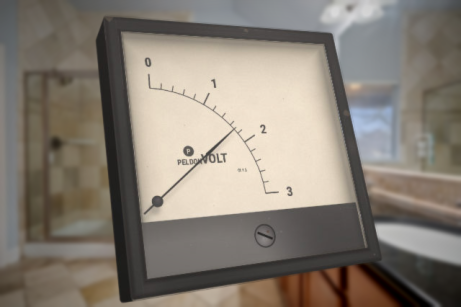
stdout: 1.7; V
